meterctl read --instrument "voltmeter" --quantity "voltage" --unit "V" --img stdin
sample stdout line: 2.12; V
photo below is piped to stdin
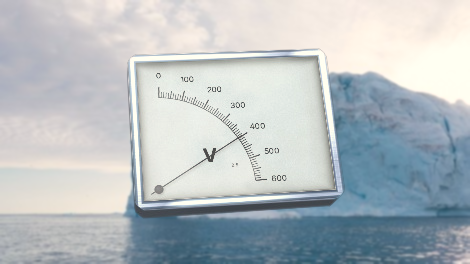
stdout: 400; V
